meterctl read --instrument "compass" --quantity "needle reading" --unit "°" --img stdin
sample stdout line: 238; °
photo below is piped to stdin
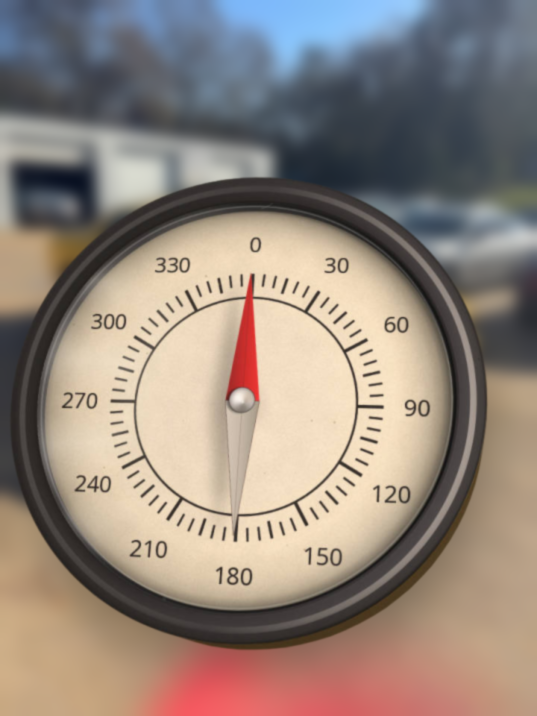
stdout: 0; °
